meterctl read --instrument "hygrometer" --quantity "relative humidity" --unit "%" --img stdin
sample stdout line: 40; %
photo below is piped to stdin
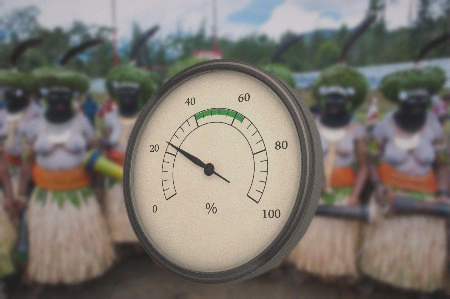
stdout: 24; %
